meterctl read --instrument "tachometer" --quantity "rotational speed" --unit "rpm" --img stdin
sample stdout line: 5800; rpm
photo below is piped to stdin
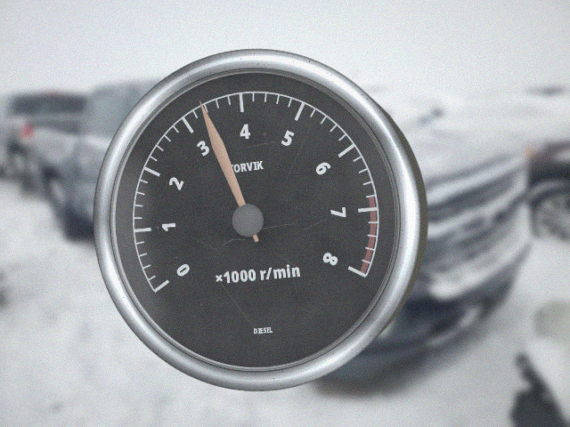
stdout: 3400; rpm
